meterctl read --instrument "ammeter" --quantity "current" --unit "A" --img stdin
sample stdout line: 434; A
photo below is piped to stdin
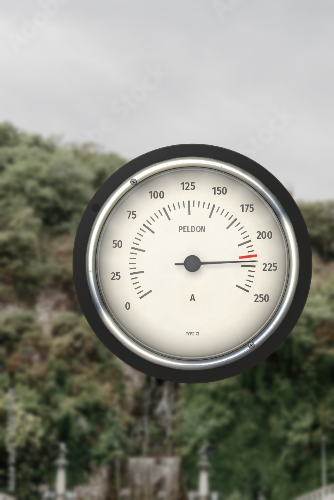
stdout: 220; A
